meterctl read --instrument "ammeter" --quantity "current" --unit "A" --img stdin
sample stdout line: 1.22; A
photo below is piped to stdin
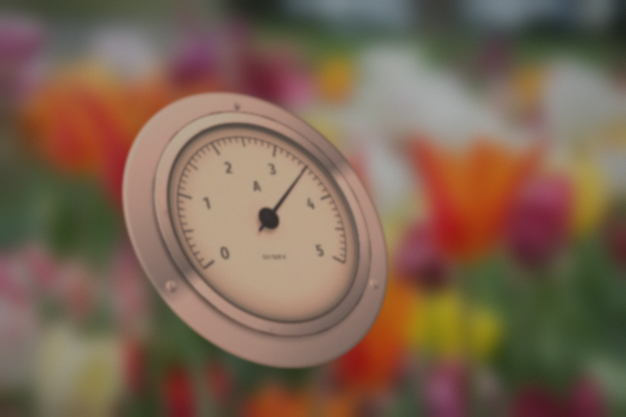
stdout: 3.5; A
